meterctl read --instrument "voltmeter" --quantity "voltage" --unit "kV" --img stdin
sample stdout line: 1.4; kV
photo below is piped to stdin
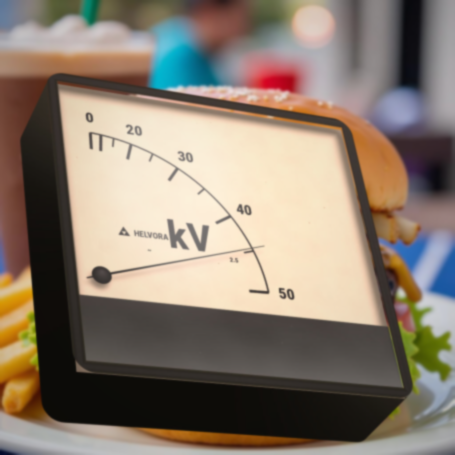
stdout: 45; kV
